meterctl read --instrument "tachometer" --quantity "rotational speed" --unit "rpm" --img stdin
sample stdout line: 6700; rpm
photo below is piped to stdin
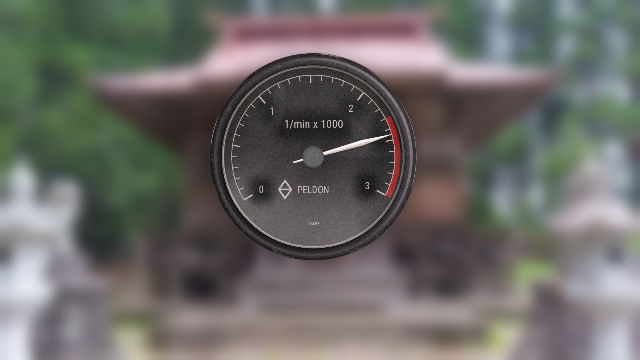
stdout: 2450; rpm
